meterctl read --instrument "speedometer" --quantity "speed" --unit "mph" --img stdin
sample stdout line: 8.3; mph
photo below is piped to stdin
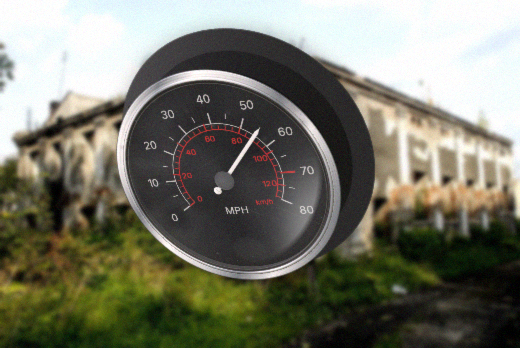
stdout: 55; mph
